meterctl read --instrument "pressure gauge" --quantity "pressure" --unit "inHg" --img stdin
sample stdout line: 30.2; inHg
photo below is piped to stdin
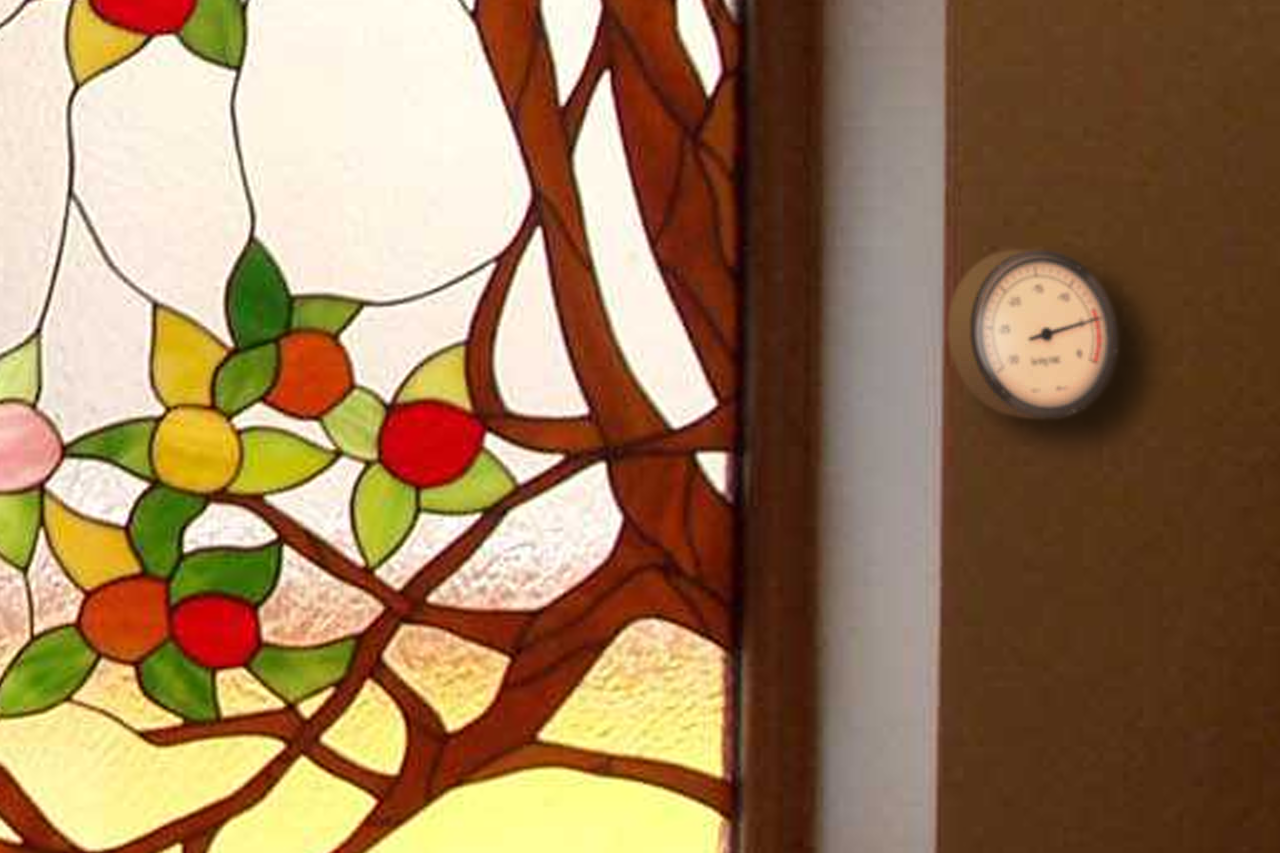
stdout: -5; inHg
